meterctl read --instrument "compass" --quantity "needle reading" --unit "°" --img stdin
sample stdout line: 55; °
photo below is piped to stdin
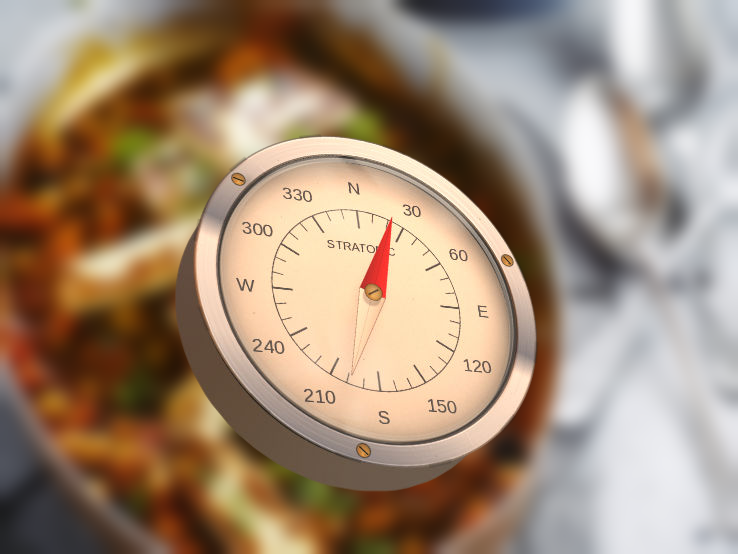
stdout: 20; °
